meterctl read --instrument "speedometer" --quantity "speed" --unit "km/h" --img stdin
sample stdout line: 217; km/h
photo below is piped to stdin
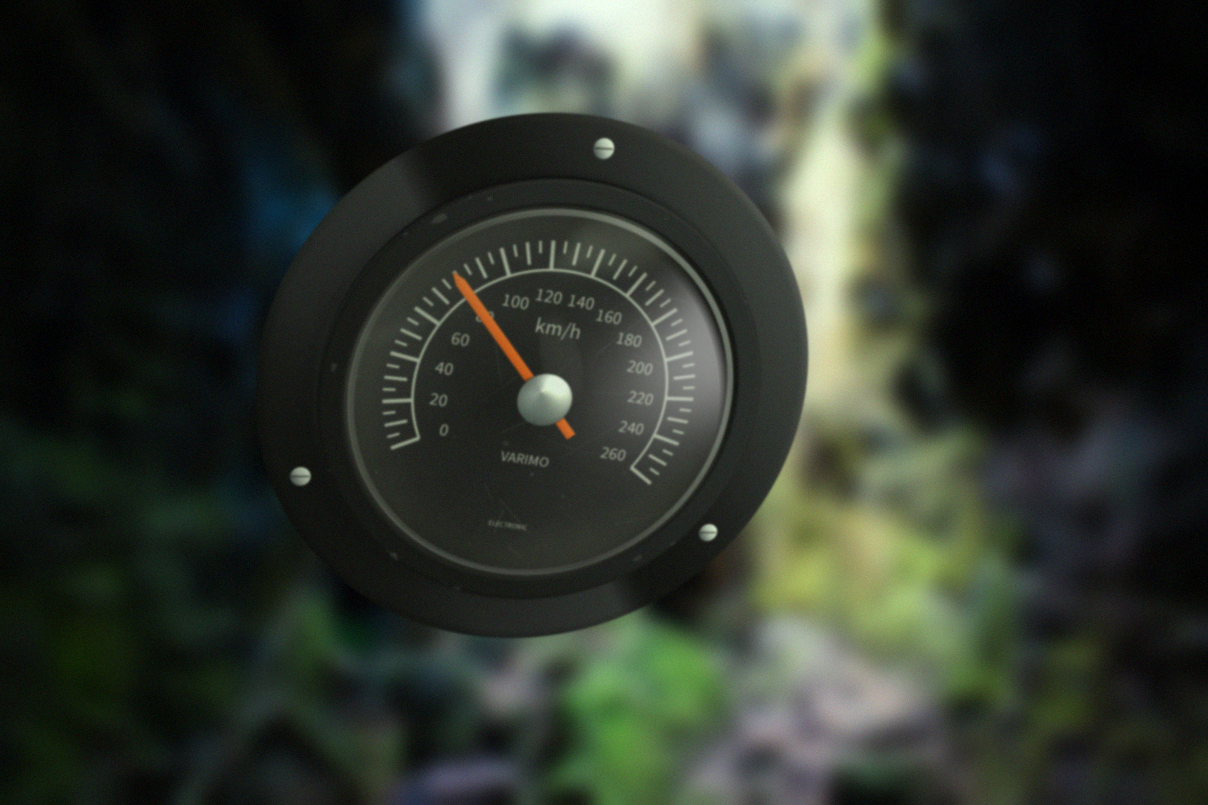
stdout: 80; km/h
